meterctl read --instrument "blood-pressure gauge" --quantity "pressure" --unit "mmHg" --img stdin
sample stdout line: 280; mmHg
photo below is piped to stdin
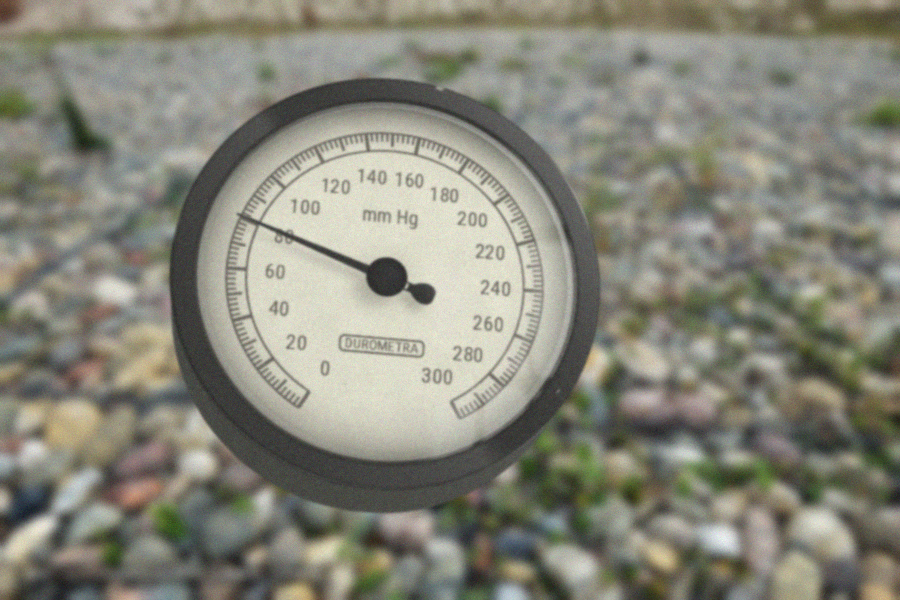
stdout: 80; mmHg
